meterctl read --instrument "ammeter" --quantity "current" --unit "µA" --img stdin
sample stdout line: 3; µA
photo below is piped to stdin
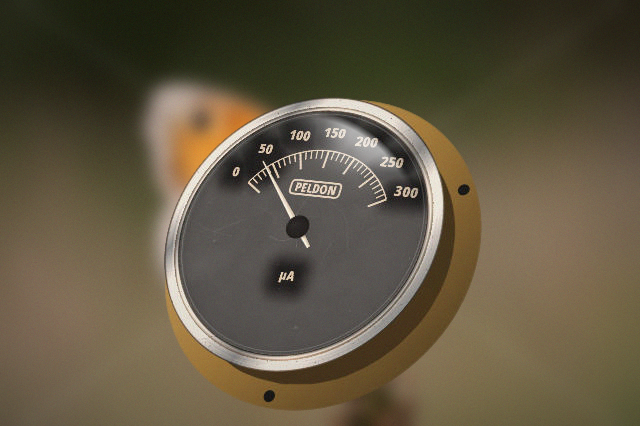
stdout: 40; µA
